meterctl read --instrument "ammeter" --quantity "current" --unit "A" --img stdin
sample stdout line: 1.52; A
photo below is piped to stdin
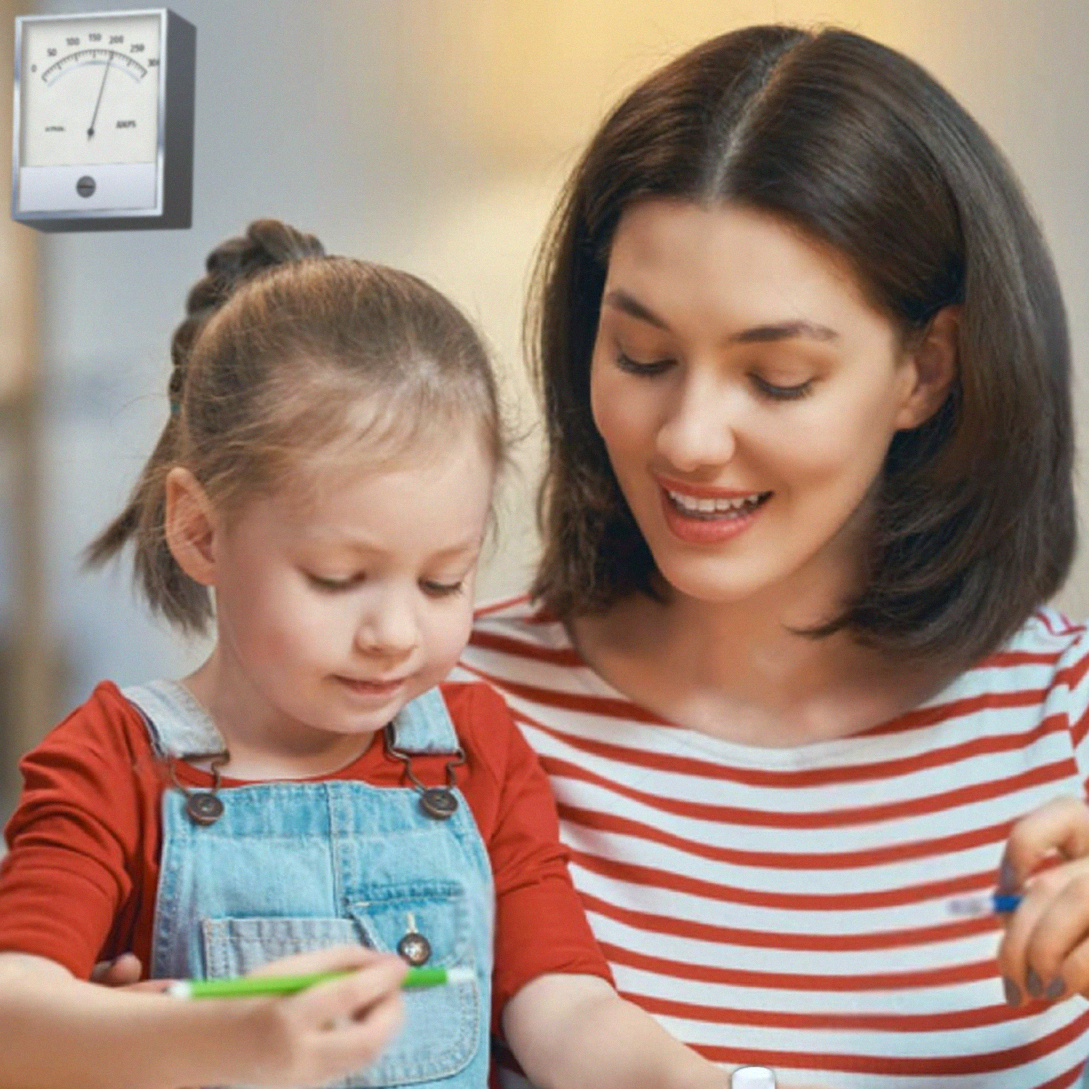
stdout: 200; A
